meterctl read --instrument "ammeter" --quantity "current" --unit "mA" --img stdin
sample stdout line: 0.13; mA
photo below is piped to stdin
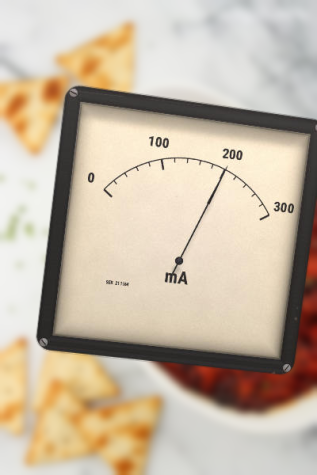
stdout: 200; mA
